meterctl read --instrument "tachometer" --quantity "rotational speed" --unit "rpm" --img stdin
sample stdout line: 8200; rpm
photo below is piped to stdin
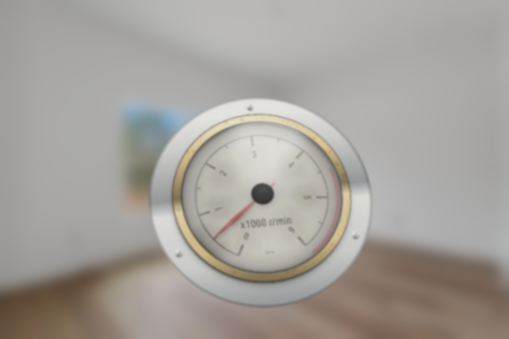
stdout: 500; rpm
